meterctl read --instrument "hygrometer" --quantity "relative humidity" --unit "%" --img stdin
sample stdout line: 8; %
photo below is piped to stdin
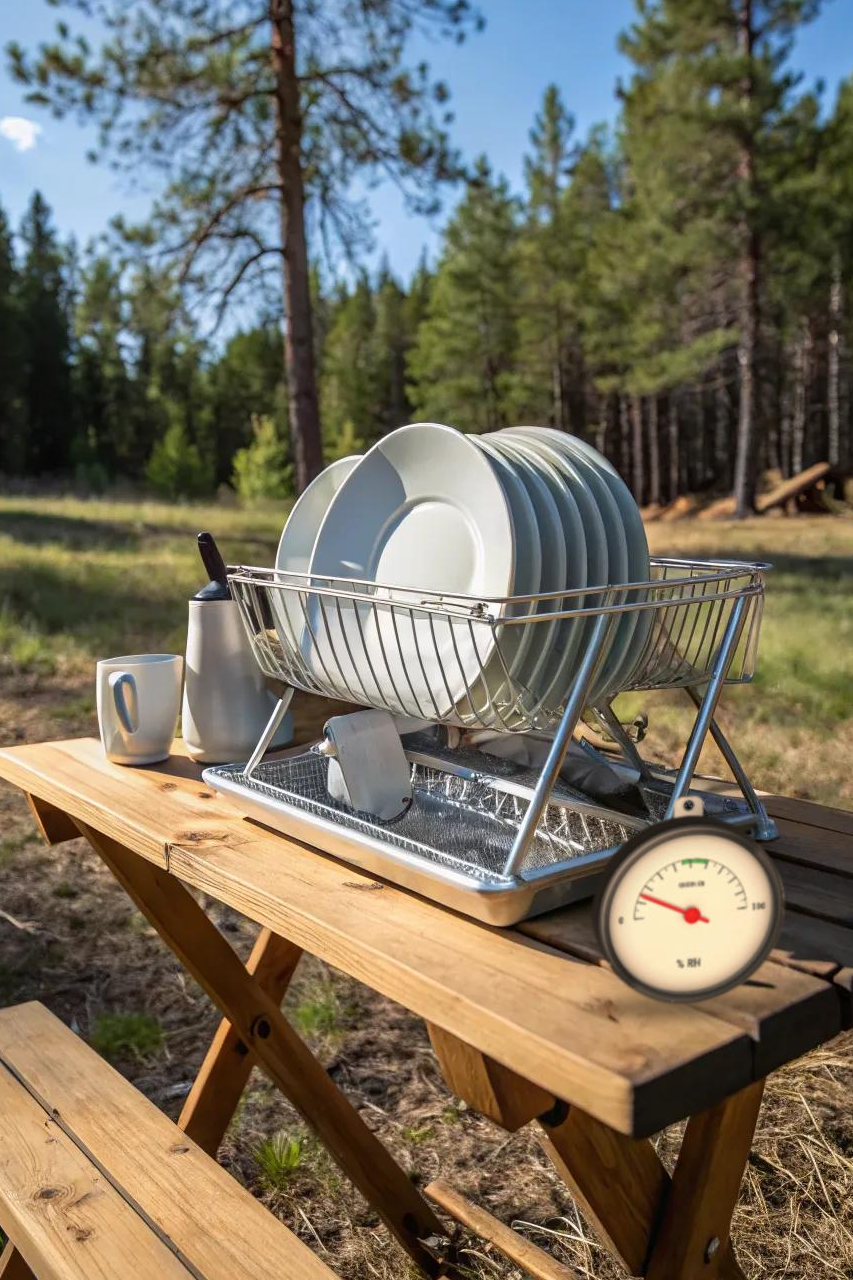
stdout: 15; %
